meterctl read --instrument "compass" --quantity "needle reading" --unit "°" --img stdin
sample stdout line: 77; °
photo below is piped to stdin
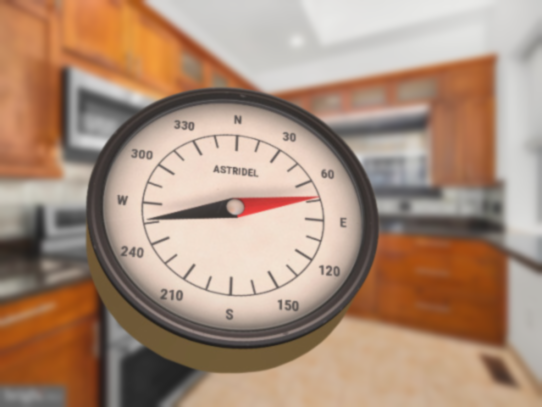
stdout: 75; °
